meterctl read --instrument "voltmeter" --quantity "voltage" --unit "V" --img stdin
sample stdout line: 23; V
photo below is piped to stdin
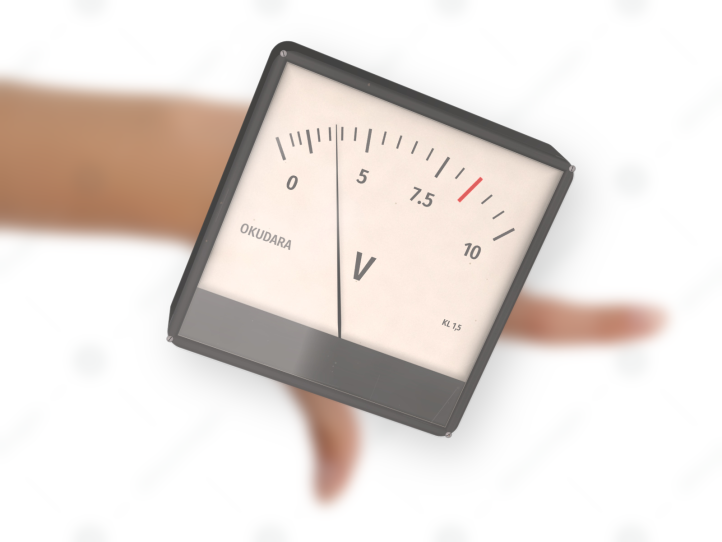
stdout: 3.75; V
